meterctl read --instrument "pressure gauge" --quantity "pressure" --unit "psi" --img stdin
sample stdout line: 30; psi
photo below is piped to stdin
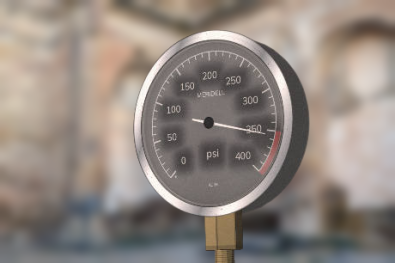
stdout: 355; psi
